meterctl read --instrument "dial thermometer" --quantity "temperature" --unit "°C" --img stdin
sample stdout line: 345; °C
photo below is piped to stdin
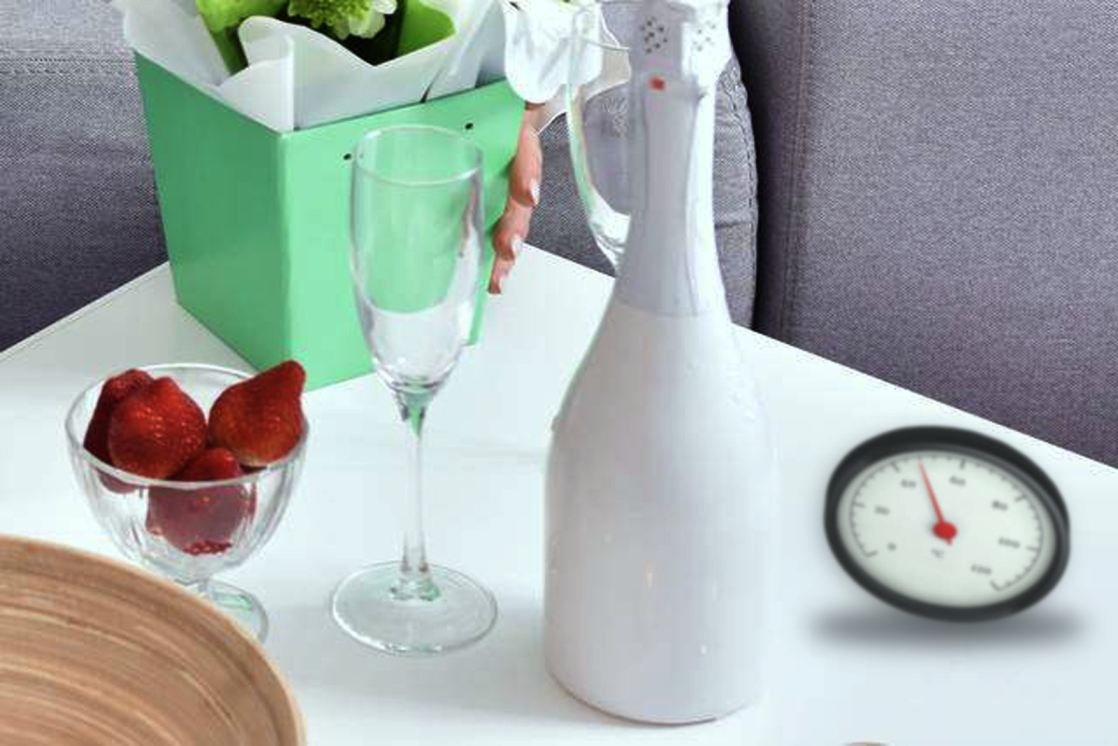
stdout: 48; °C
